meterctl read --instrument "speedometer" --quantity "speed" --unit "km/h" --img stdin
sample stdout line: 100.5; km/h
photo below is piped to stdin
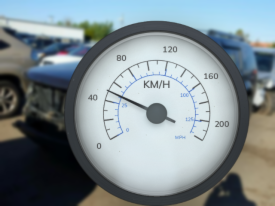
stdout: 50; km/h
